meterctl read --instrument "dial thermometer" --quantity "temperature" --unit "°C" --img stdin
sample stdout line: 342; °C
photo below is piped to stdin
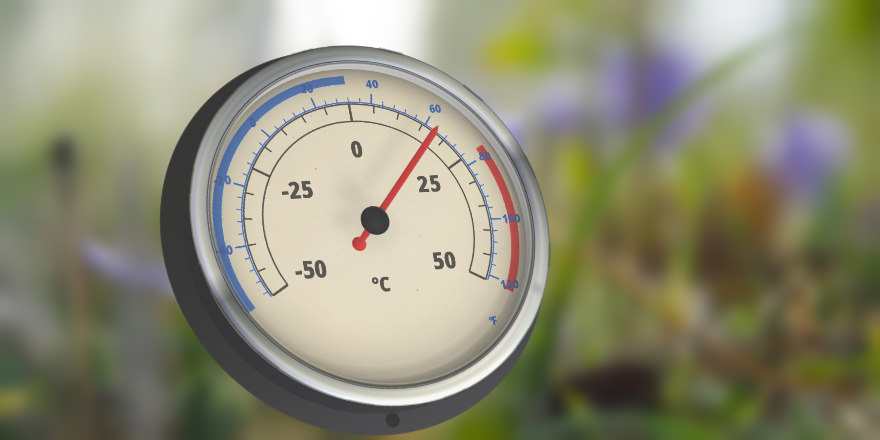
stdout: 17.5; °C
